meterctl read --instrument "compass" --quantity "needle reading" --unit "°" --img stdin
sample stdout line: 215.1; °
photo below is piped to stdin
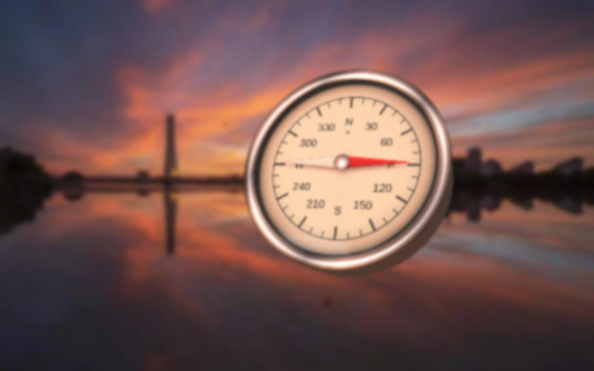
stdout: 90; °
